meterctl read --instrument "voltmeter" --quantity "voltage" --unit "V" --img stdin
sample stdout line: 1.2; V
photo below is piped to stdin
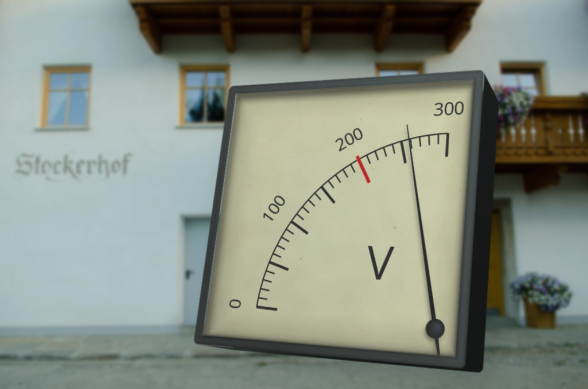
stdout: 260; V
